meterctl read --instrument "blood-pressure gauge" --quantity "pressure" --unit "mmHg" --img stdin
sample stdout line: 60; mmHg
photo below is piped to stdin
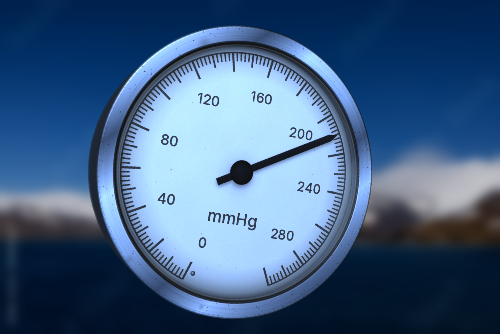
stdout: 210; mmHg
